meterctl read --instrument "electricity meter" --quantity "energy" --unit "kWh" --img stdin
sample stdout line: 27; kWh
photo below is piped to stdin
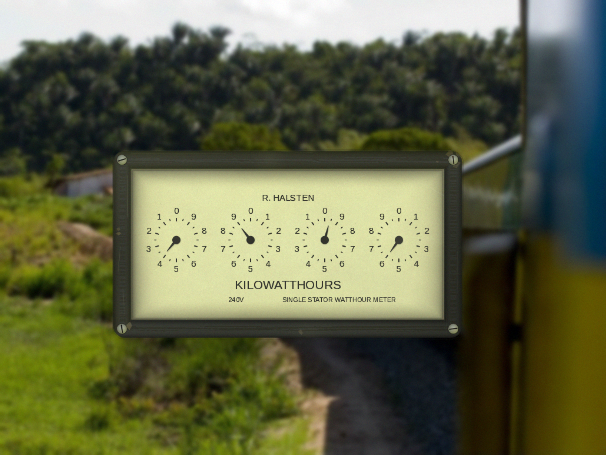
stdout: 3896; kWh
